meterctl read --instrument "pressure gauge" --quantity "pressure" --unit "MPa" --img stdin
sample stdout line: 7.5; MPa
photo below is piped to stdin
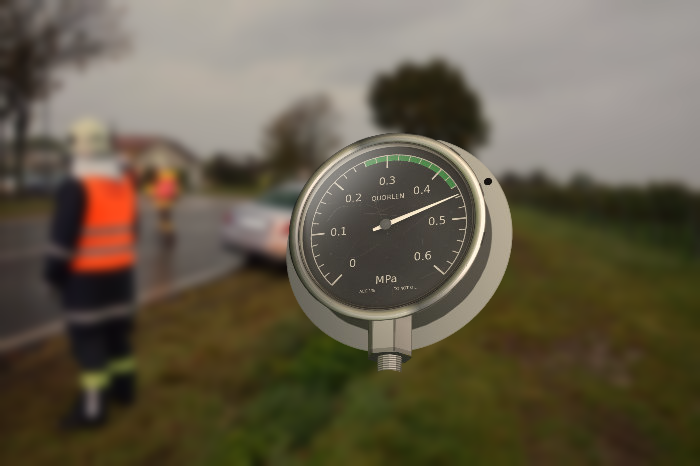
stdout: 0.46; MPa
